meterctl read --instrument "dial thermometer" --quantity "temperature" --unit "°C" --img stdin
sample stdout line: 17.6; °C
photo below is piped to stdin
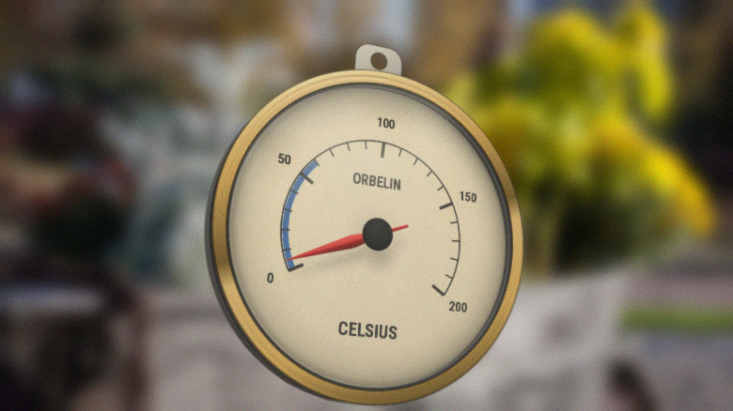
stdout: 5; °C
